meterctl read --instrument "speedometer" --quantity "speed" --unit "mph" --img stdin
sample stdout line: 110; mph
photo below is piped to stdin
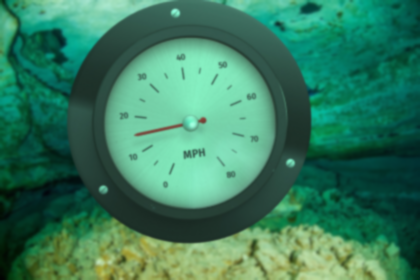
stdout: 15; mph
